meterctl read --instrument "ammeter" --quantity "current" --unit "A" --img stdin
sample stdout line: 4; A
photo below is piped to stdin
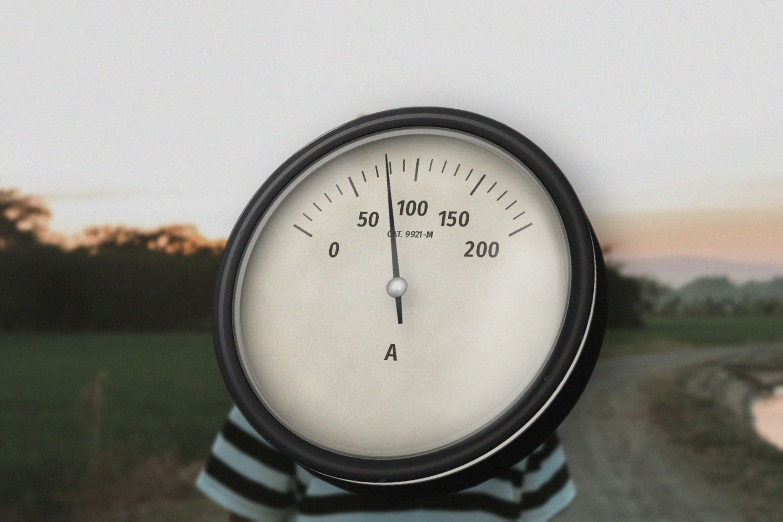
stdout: 80; A
